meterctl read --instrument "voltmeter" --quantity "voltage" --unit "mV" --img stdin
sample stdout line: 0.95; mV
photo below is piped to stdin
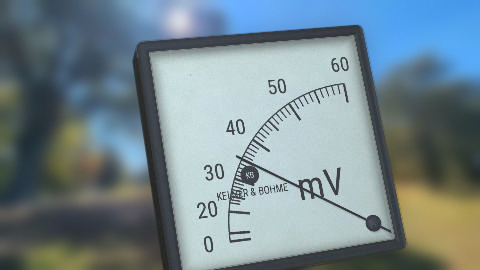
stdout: 35; mV
